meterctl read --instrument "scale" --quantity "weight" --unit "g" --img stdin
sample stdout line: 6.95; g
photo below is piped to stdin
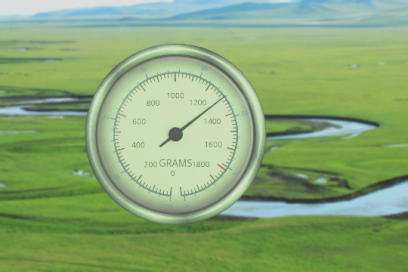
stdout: 1300; g
